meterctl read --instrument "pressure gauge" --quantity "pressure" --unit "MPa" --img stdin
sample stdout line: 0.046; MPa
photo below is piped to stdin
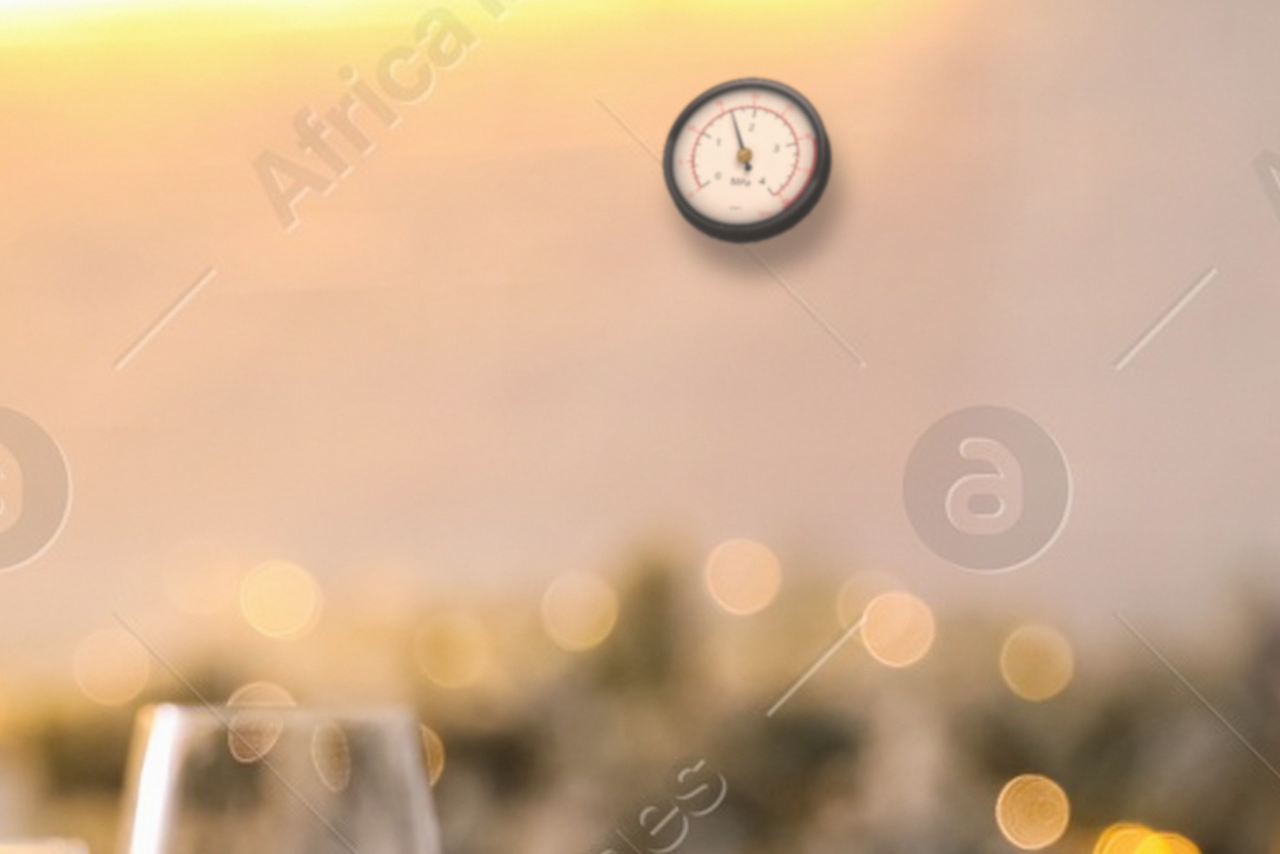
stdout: 1.6; MPa
